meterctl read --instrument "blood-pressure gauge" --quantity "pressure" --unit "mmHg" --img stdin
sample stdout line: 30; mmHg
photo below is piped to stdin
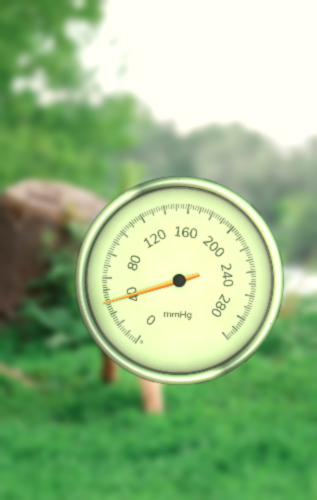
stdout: 40; mmHg
